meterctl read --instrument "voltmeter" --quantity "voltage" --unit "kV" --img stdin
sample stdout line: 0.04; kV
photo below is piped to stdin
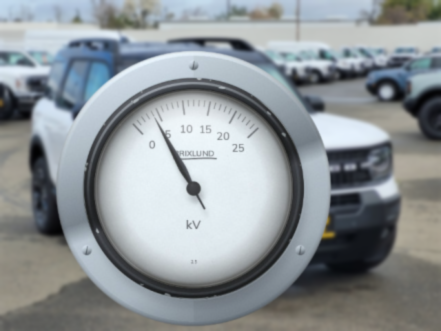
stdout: 4; kV
